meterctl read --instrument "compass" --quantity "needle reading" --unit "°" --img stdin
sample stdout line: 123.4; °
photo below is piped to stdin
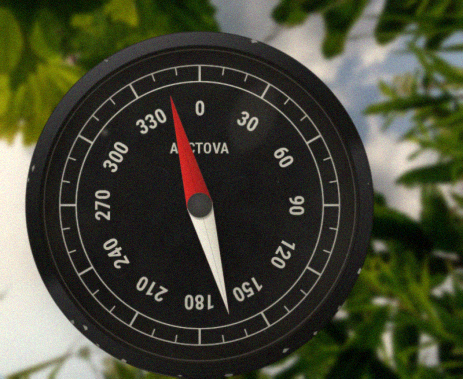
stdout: 345; °
